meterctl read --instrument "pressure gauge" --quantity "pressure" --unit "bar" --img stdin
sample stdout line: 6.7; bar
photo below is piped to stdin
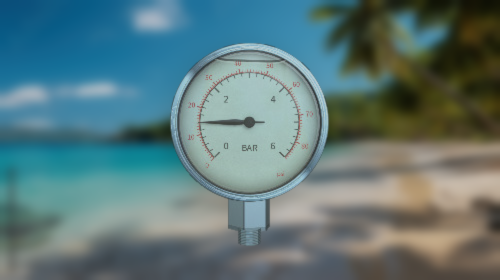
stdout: 1; bar
